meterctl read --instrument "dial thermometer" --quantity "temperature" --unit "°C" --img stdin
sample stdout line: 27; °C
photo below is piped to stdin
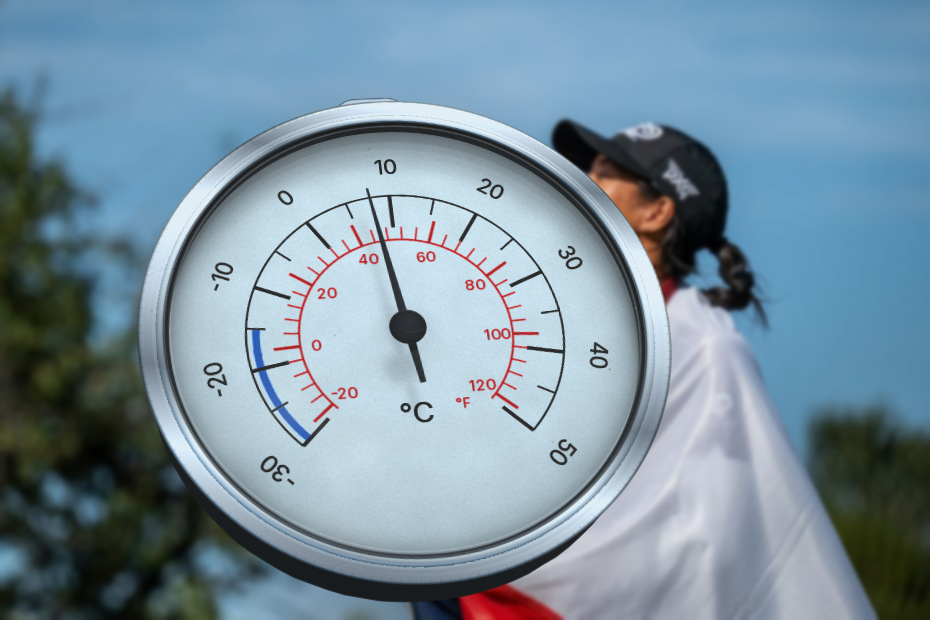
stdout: 7.5; °C
